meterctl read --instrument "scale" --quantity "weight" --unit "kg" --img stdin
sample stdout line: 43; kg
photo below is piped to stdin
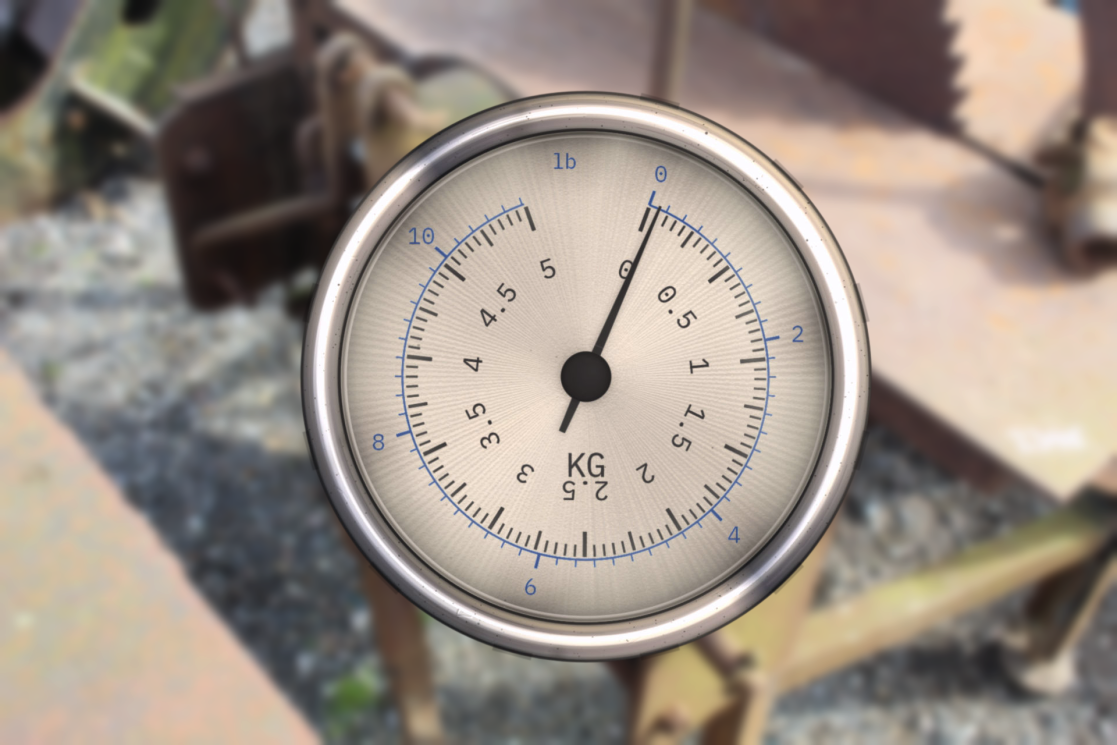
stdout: 0.05; kg
